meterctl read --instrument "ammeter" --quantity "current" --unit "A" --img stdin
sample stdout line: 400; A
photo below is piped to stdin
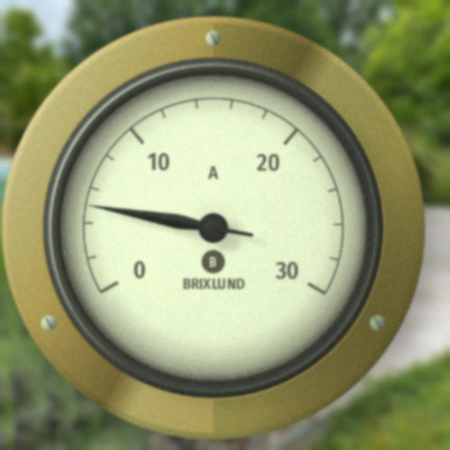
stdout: 5; A
